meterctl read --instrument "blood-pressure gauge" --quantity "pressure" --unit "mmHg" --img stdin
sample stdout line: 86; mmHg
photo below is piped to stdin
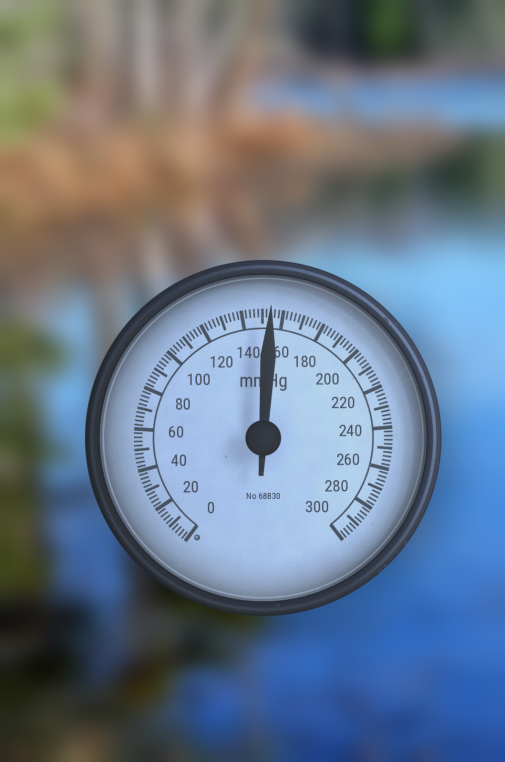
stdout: 154; mmHg
